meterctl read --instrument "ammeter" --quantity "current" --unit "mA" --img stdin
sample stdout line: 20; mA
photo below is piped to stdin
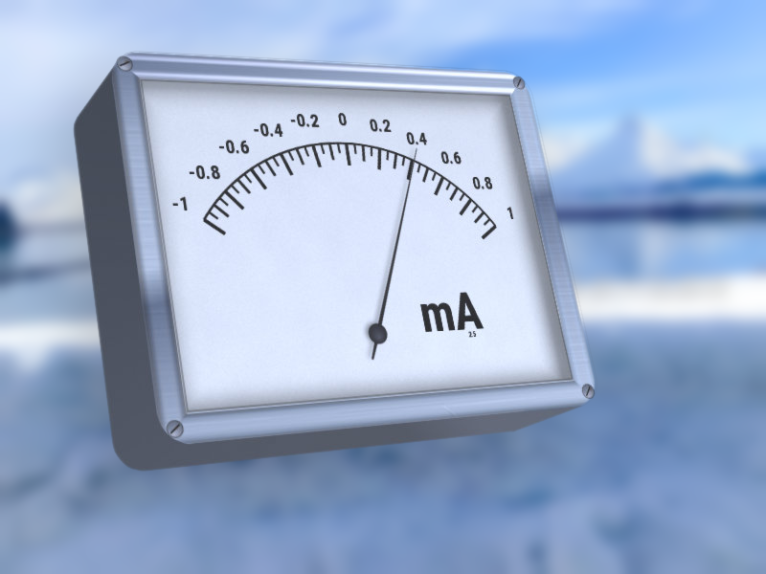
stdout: 0.4; mA
